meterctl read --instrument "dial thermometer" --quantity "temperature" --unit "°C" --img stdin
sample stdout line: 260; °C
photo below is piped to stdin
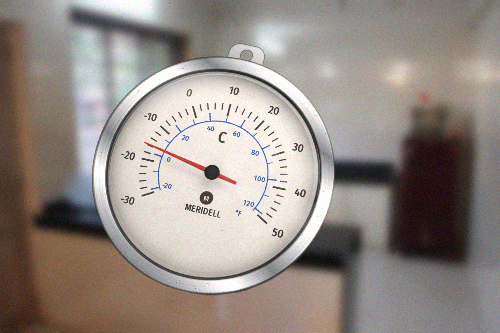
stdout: -16; °C
